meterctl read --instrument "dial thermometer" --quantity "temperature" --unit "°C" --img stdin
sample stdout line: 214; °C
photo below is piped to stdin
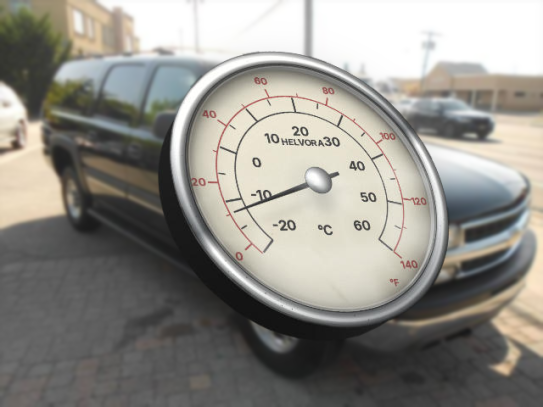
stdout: -12.5; °C
